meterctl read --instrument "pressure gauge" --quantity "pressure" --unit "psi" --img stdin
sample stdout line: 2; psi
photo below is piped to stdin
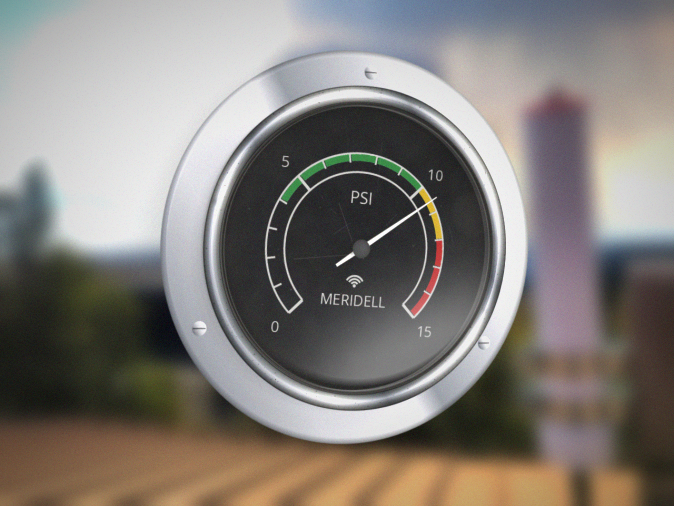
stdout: 10.5; psi
